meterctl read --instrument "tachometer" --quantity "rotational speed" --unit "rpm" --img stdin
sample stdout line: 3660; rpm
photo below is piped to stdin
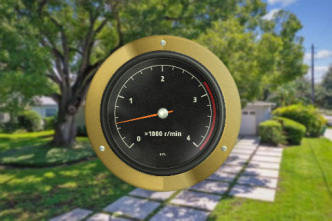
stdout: 500; rpm
